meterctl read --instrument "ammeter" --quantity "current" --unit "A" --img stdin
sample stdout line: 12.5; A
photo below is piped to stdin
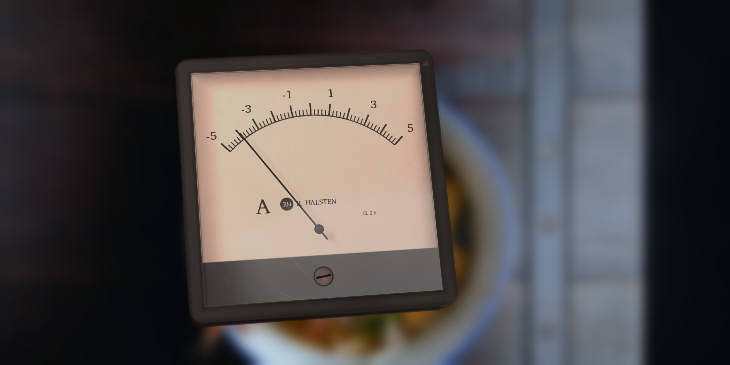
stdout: -4; A
